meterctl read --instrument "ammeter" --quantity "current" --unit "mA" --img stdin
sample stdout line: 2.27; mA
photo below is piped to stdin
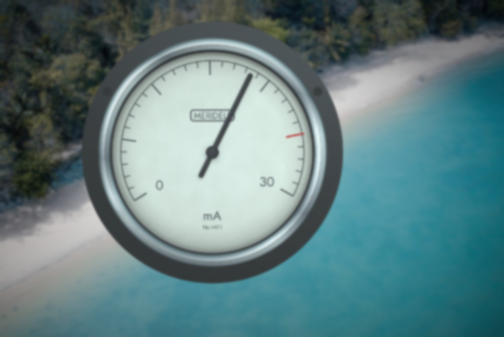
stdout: 18.5; mA
